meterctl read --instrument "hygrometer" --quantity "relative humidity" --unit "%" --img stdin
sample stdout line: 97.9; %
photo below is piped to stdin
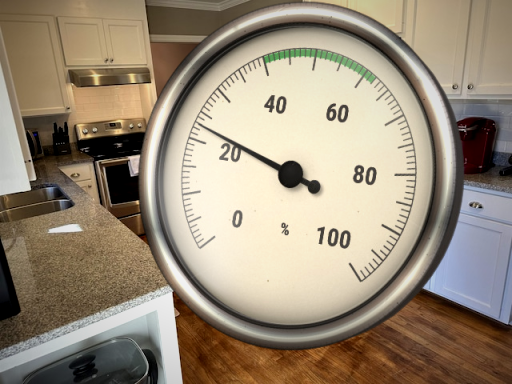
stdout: 23; %
